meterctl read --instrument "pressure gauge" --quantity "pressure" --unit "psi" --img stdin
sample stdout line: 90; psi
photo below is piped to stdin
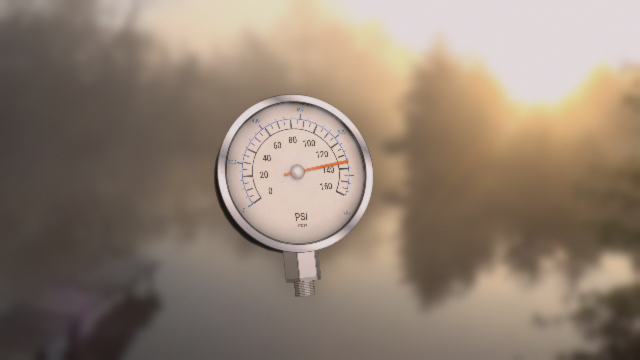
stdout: 135; psi
